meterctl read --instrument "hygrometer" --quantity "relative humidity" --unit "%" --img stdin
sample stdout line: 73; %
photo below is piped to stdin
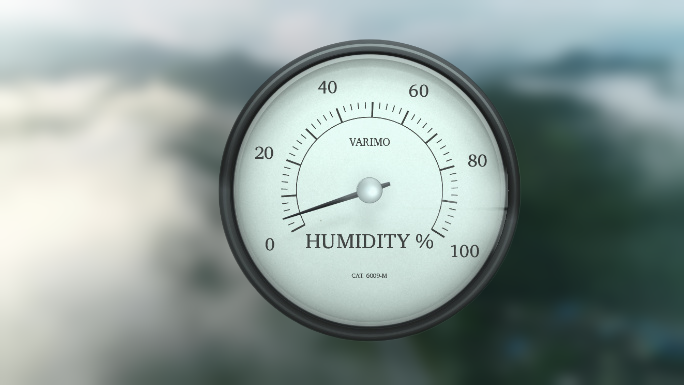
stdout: 4; %
